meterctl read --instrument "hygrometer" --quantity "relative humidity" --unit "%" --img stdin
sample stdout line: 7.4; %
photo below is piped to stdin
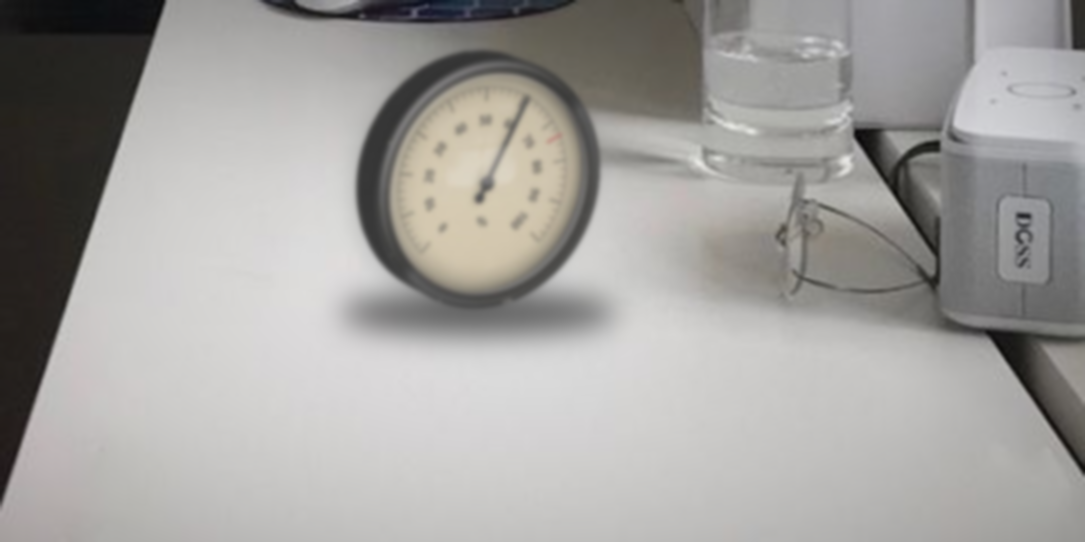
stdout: 60; %
